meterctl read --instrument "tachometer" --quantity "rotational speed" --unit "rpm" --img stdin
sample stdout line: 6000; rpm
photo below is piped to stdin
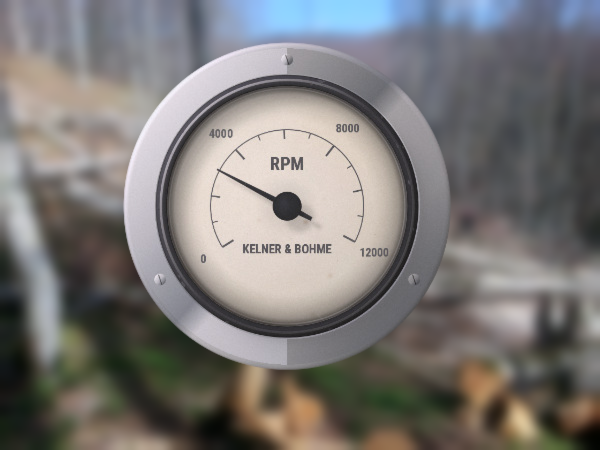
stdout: 3000; rpm
